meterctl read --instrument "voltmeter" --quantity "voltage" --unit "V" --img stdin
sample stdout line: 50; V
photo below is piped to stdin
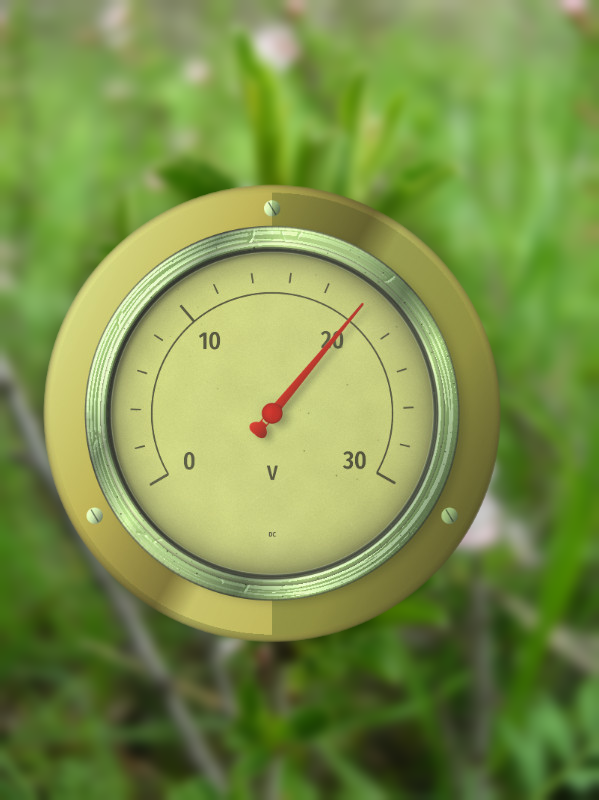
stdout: 20; V
